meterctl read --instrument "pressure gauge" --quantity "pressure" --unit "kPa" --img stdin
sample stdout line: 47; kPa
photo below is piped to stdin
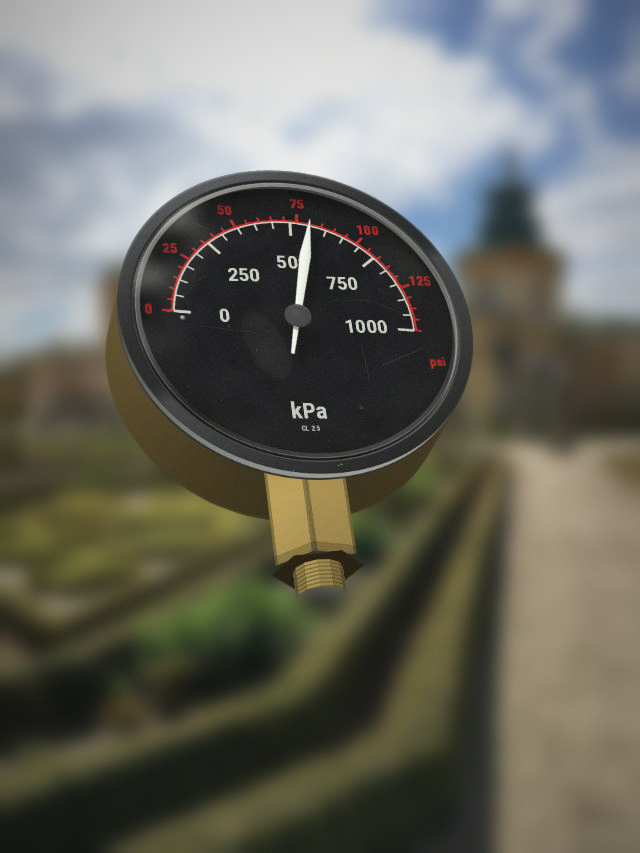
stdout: 550; kPa
